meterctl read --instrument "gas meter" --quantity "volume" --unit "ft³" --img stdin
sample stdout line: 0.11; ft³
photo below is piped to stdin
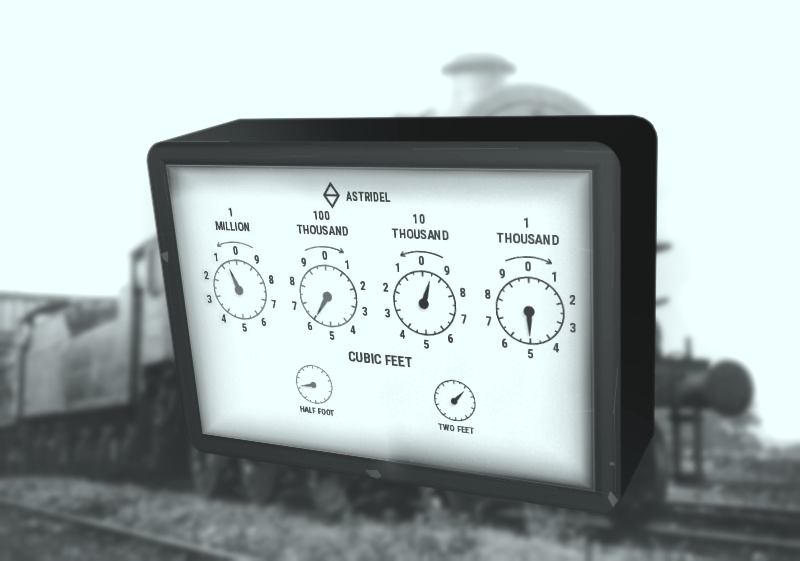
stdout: 59500; ft³
